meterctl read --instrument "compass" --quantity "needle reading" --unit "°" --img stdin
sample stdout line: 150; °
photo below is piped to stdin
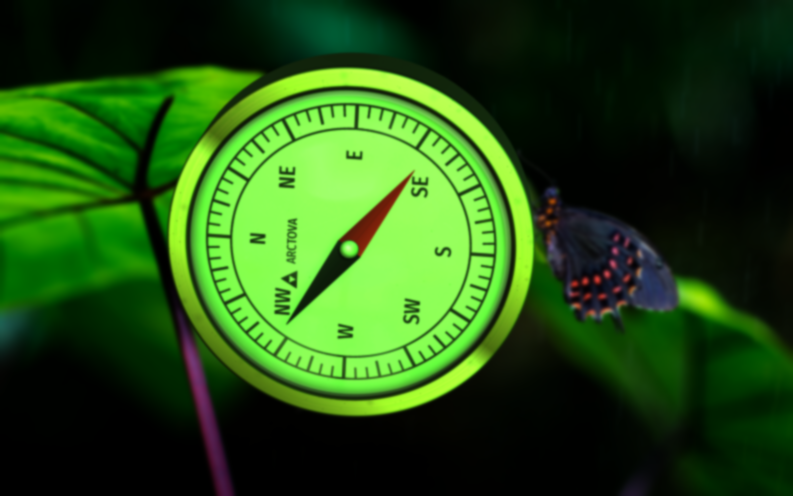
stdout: 125; °
